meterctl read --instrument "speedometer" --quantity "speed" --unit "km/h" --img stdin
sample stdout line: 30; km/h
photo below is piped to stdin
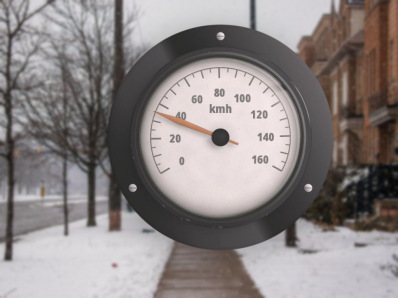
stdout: 35; km/h
